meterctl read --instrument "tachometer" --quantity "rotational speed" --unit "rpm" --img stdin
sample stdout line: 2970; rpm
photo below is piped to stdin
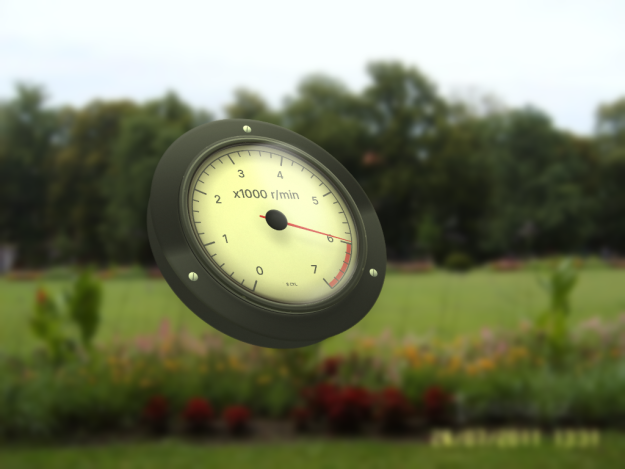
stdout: 6000; rpm
